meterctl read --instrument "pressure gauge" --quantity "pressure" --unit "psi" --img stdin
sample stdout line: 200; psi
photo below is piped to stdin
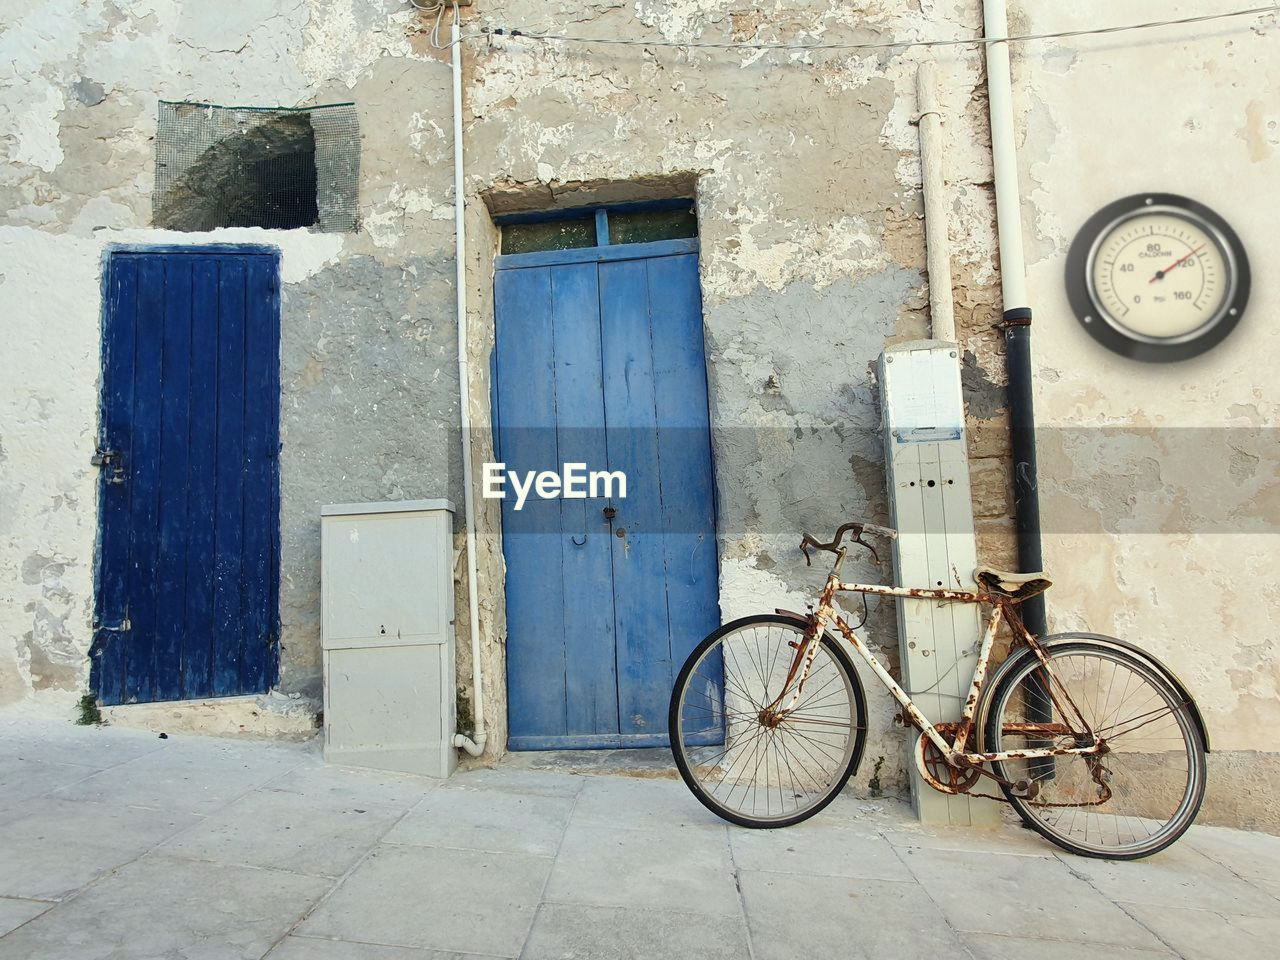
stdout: 115; psi
